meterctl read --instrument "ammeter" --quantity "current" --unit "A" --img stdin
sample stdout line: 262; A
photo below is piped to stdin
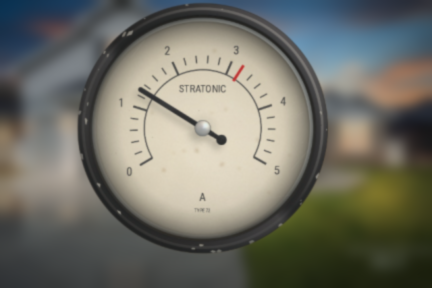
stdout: 1.3; A
